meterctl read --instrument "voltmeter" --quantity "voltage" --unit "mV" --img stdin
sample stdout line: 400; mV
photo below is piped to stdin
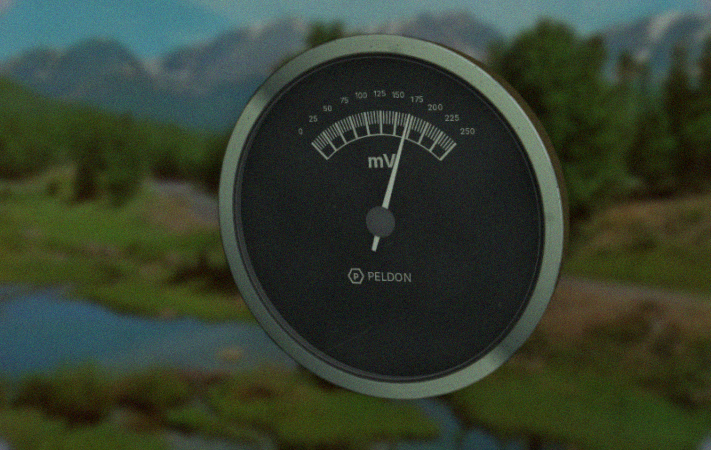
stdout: 175; mV
